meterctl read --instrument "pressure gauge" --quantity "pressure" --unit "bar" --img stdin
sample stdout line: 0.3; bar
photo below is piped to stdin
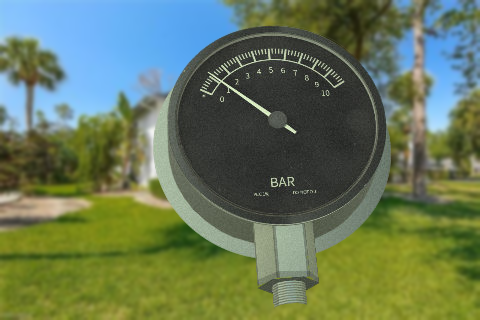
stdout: 1; bar
